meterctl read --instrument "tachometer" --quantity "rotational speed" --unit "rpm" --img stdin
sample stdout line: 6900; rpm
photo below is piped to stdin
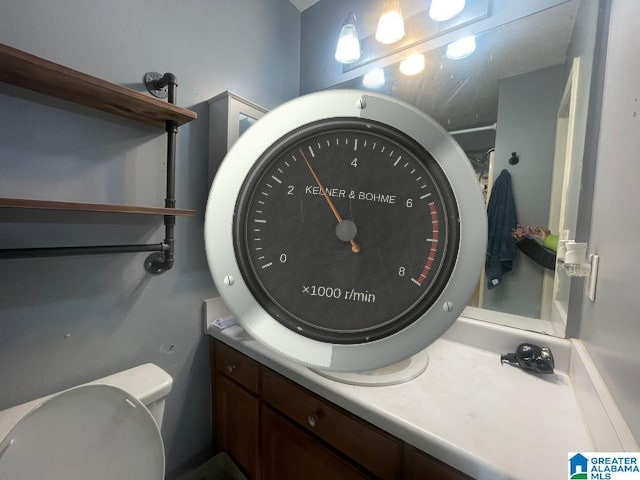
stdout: 2800; rpm
